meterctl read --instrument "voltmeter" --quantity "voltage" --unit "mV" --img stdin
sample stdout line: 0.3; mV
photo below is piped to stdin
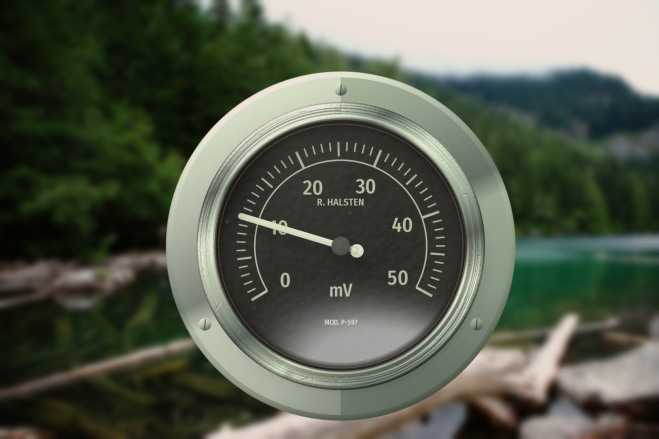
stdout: 10; mV
